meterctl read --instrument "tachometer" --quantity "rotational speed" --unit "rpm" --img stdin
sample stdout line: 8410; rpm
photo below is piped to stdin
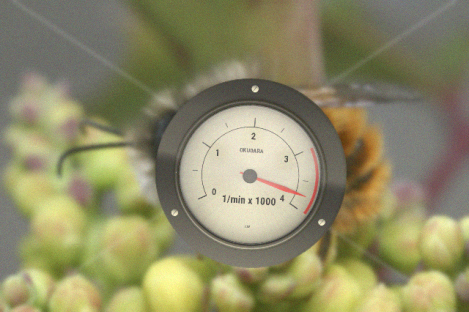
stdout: 3750; rpm
